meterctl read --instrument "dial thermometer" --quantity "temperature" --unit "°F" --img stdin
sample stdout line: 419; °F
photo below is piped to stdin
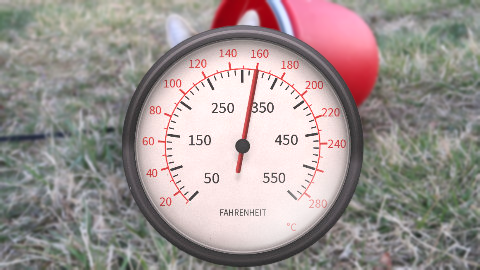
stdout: 320; °F
